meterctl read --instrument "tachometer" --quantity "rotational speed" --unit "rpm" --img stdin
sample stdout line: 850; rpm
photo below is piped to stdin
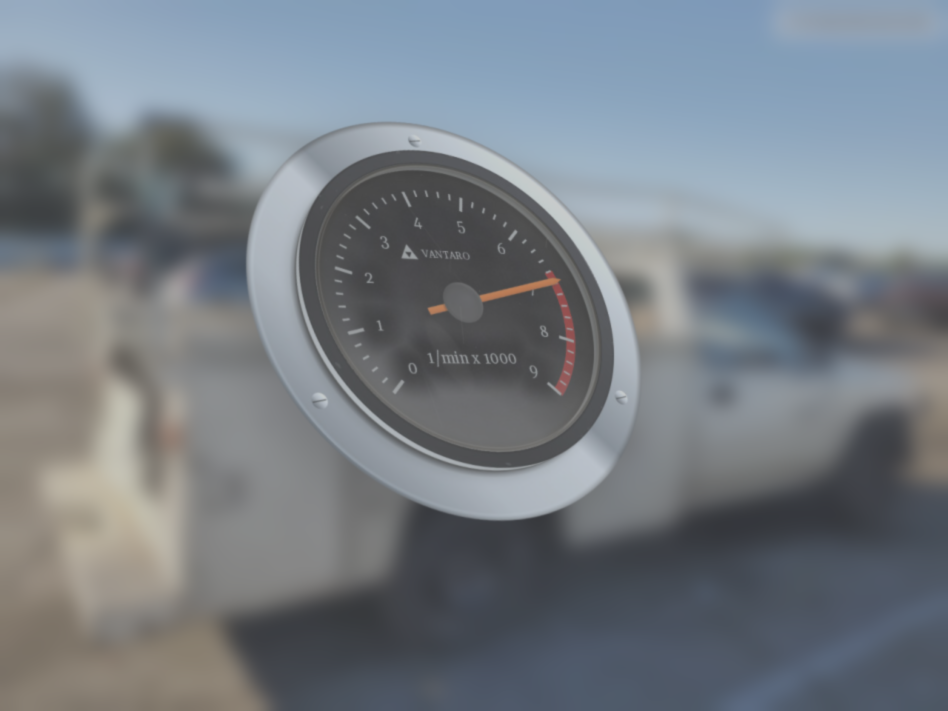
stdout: 7000; rpm
